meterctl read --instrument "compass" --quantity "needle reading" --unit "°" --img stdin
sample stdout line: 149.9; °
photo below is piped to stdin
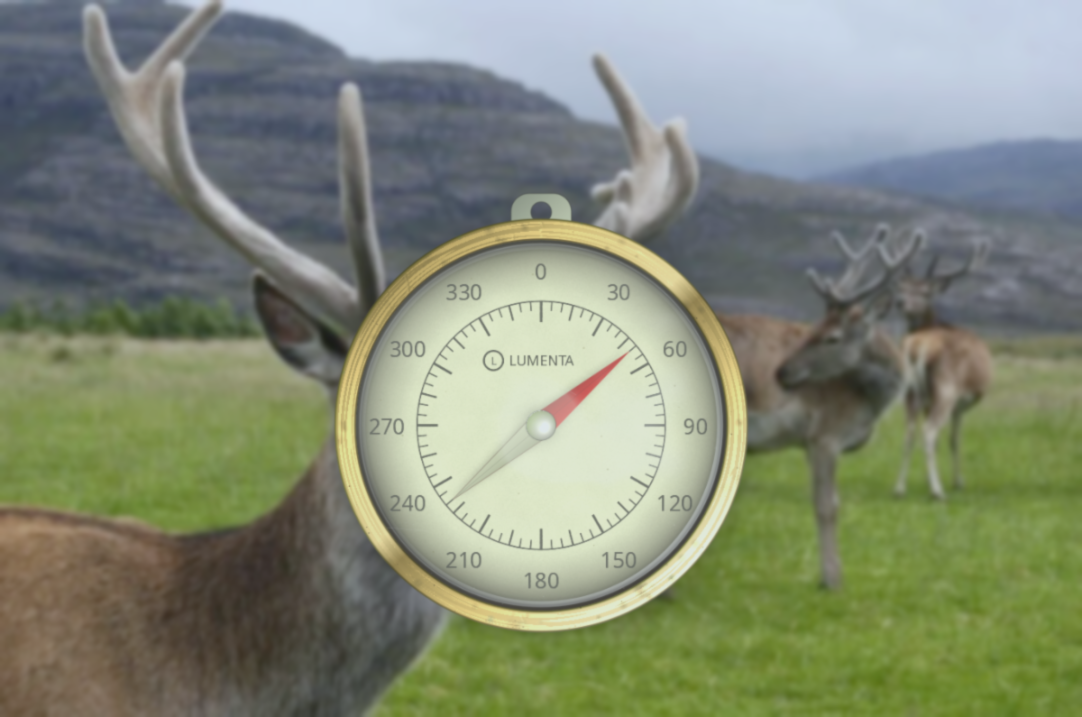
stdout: 50; °
